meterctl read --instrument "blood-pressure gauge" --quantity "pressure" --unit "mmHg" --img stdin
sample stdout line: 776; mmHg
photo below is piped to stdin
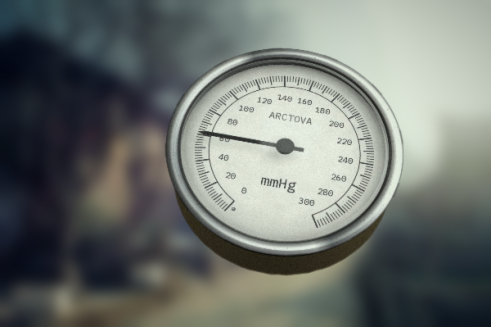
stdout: 60; mmHg
